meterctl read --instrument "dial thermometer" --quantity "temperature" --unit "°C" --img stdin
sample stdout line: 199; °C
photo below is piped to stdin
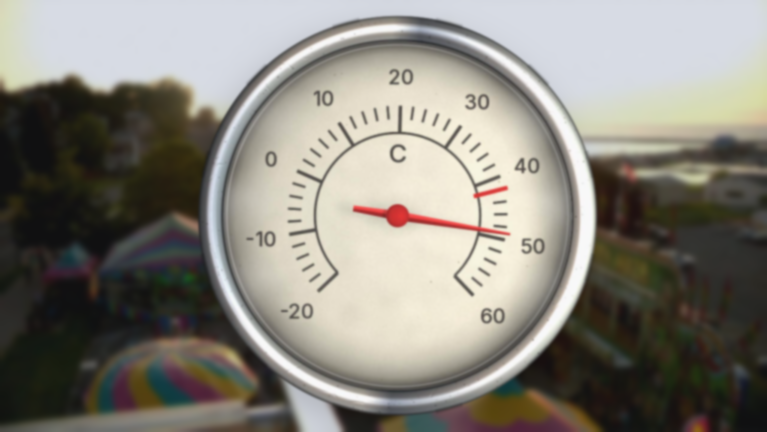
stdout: 49; °C
